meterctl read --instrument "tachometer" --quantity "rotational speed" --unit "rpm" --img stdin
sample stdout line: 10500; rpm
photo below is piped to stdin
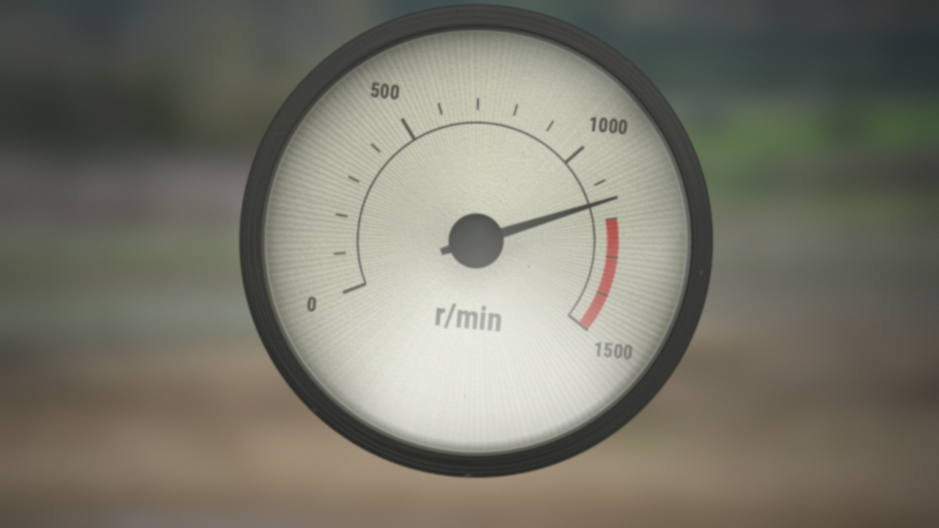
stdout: 1150; rpm
